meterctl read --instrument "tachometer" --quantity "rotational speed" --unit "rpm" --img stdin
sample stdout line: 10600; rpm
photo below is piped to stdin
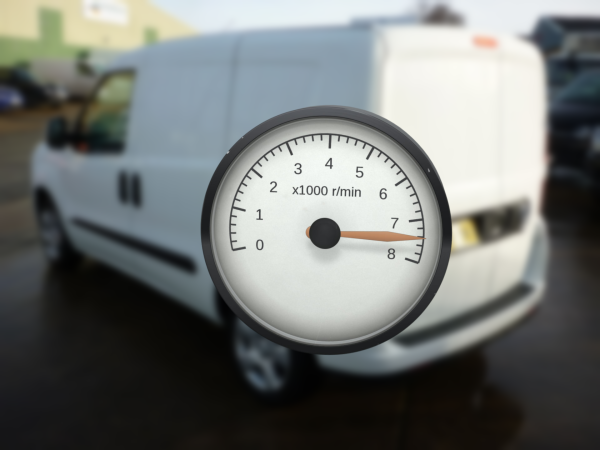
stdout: 7400; rpm
